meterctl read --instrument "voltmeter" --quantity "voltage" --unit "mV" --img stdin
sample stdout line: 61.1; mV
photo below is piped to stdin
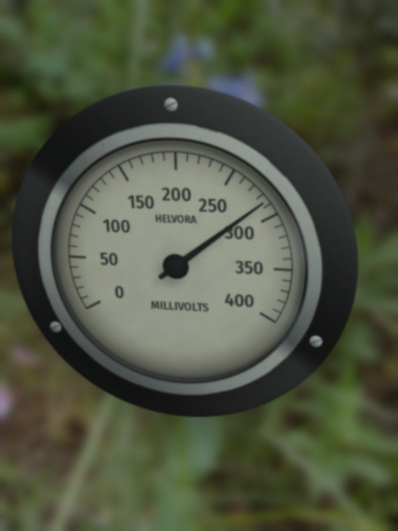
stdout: 285; mV
